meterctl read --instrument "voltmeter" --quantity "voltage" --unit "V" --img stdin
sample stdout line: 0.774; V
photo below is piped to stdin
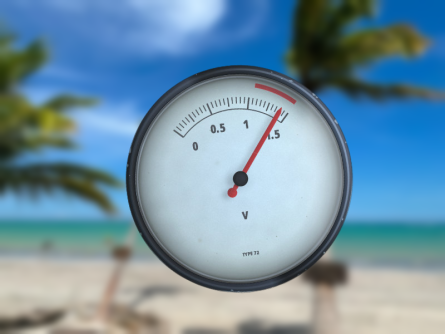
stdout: 1.4; V
